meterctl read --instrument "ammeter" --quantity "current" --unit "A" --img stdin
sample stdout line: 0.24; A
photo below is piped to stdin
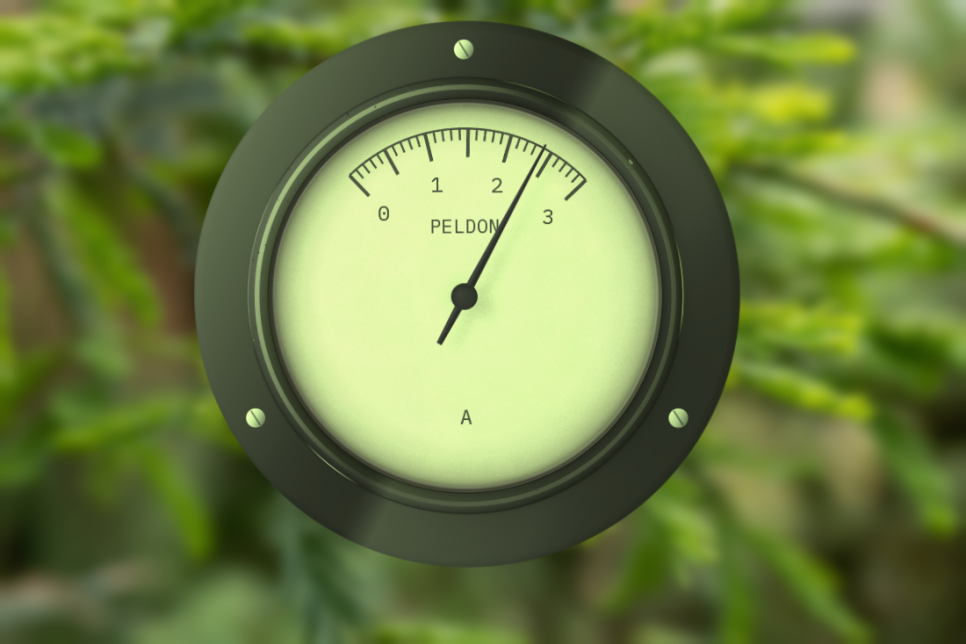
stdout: 2.4; A
